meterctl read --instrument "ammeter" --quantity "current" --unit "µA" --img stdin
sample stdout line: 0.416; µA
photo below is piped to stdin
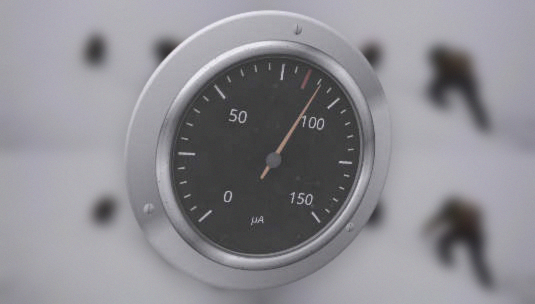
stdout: 90; µA
